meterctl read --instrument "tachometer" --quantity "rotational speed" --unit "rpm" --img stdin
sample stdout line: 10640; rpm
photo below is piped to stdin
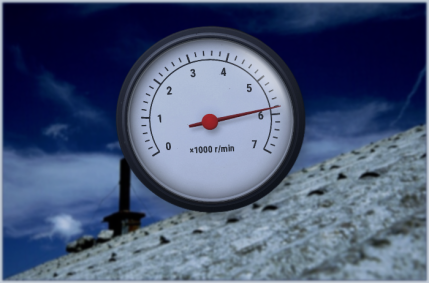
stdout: 5800; rpm
